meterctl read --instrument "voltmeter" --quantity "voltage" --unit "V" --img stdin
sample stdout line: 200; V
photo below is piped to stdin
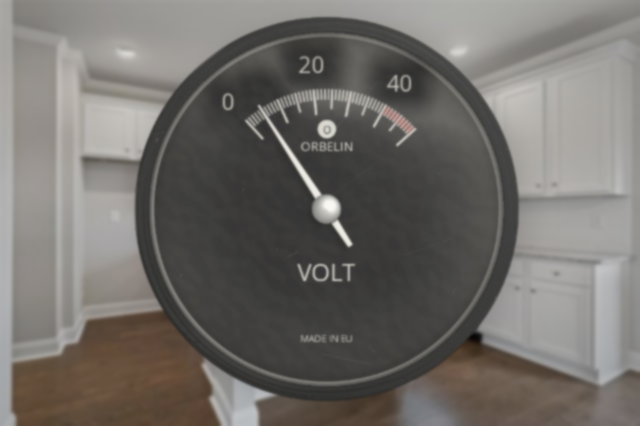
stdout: 5; V
